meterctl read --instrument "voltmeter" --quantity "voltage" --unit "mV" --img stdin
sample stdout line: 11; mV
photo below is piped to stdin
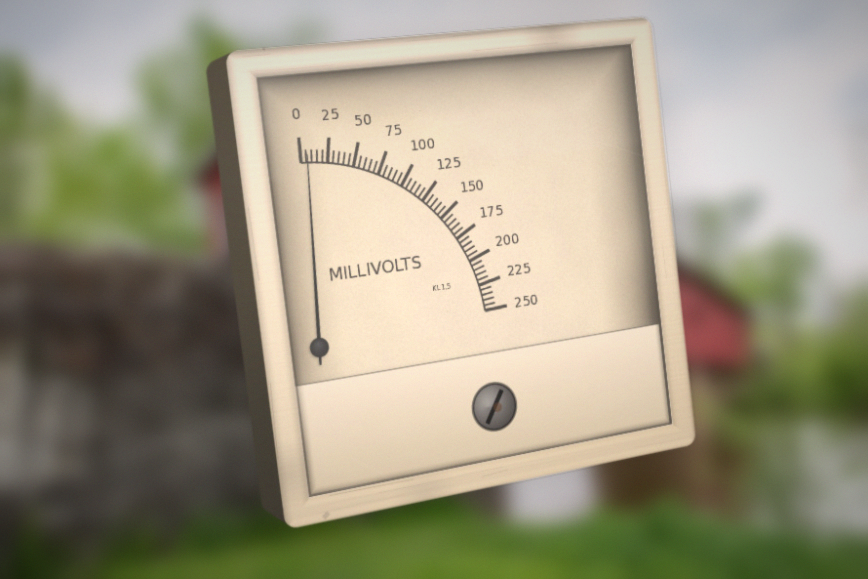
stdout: 5; mV
